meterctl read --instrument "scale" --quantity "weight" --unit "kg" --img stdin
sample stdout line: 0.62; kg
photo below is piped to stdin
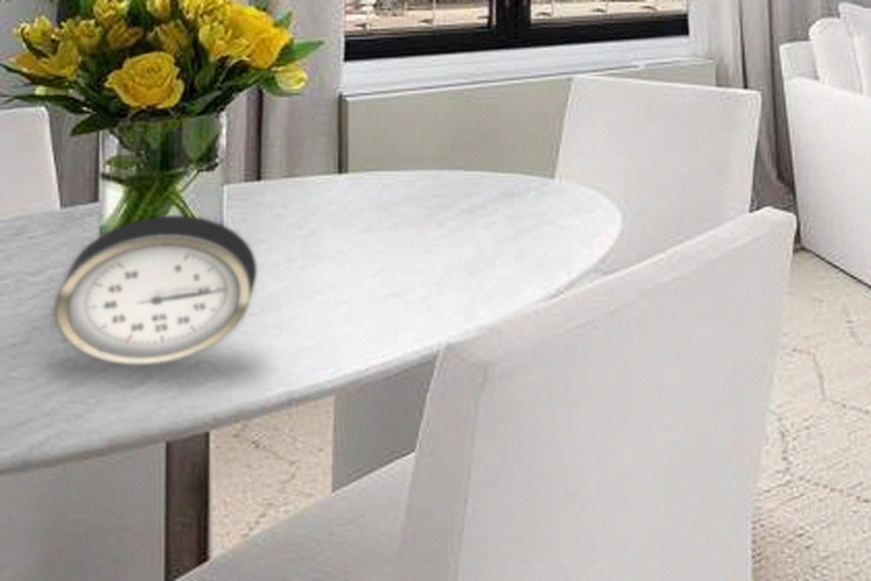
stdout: 10; kg
